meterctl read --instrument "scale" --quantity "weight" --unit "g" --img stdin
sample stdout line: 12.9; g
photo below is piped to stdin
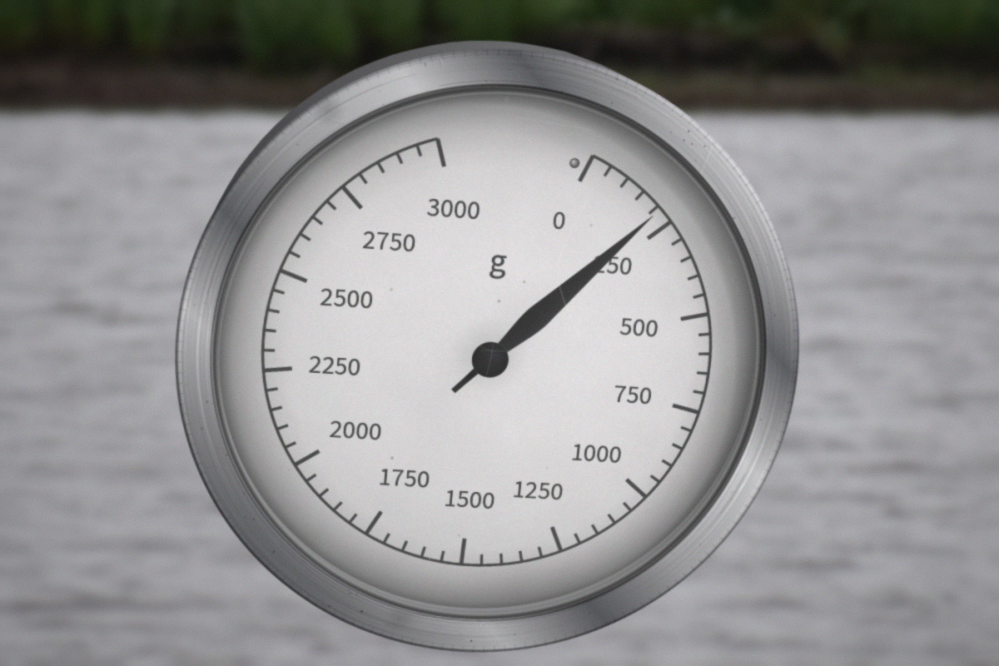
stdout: 200; g
